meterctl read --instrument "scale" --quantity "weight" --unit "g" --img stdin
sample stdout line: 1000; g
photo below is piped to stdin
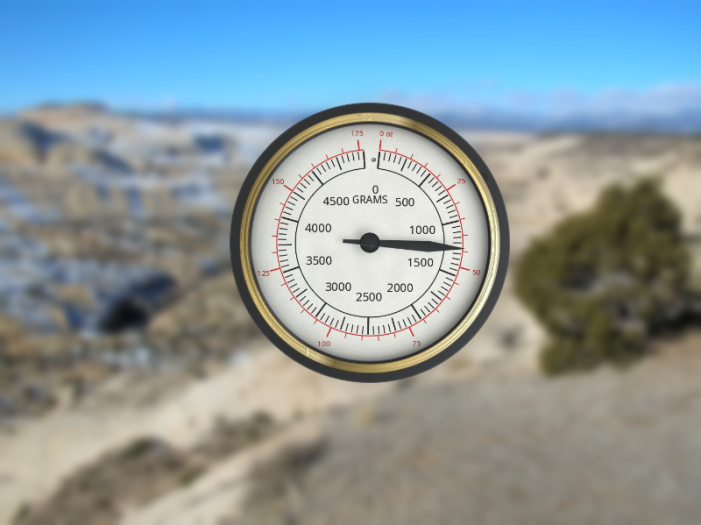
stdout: 1250; g
